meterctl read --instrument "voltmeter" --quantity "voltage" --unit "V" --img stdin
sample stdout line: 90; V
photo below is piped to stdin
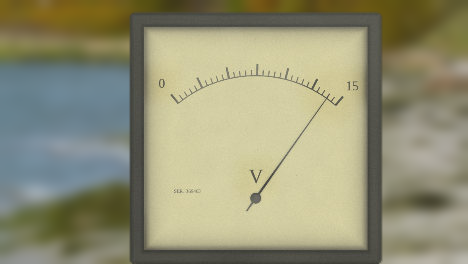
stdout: 14; V
